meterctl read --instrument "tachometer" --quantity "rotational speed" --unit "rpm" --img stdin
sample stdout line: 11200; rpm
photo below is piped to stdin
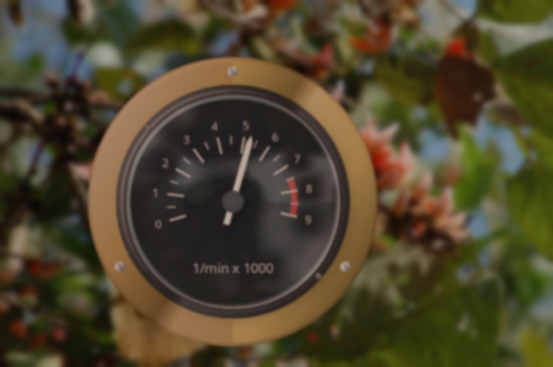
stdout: 5250; rpm
